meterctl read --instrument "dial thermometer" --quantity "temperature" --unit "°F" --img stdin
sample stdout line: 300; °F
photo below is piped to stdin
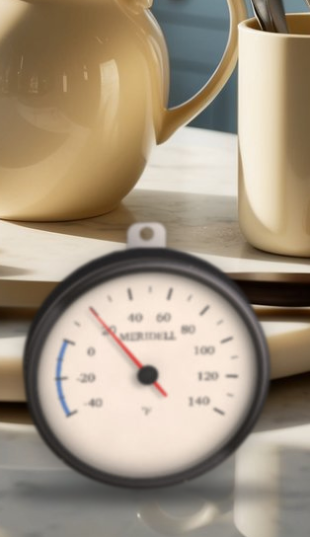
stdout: 20; °F
